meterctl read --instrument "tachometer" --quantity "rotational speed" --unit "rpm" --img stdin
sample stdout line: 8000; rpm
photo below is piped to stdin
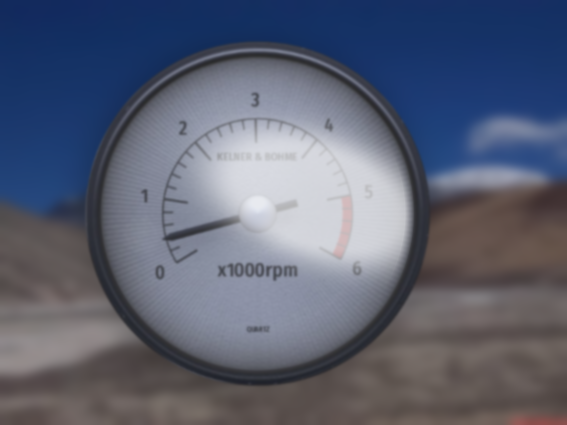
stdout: 400; rpm
